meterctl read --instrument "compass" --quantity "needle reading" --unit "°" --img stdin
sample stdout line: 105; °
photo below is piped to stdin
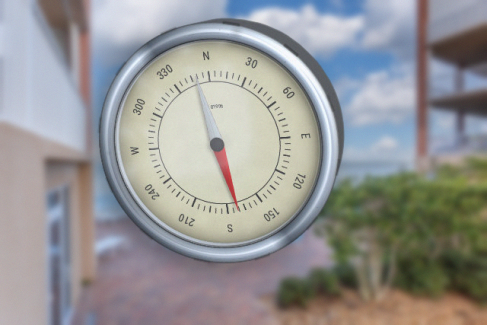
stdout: 170; °
